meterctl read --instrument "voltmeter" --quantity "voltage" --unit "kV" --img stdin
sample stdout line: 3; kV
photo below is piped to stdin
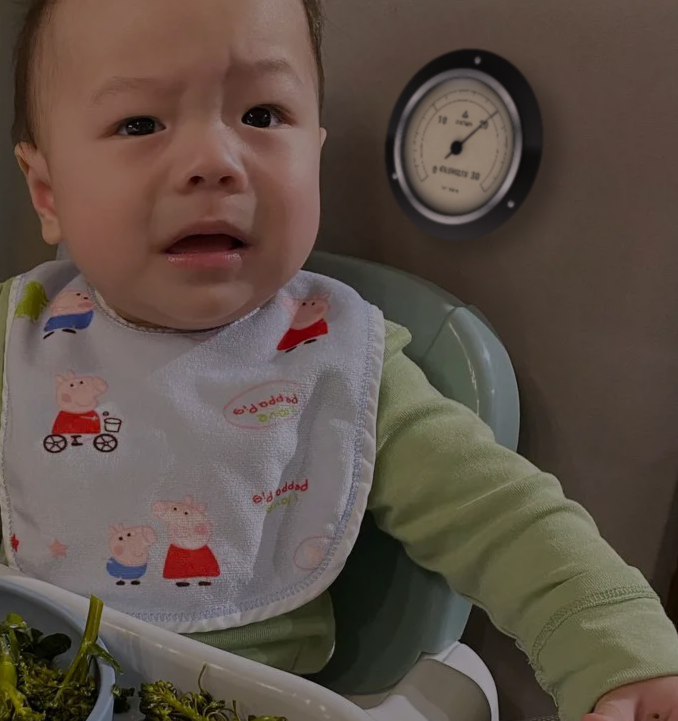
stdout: 20; kV
